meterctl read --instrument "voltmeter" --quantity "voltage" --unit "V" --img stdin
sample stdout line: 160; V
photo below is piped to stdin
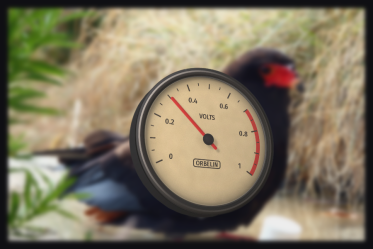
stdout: 0.3; V
